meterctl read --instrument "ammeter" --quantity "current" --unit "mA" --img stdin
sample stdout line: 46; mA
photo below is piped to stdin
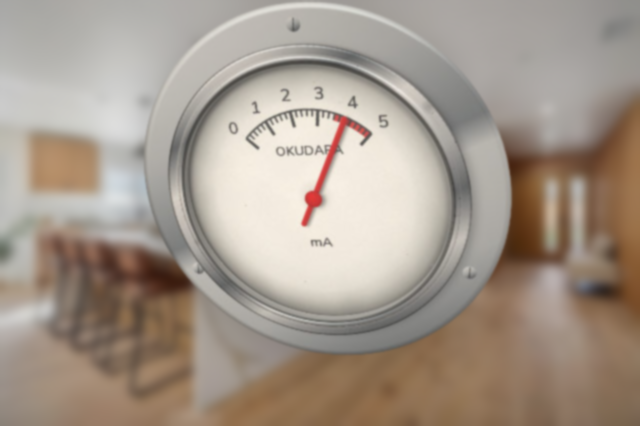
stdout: 4; mA
